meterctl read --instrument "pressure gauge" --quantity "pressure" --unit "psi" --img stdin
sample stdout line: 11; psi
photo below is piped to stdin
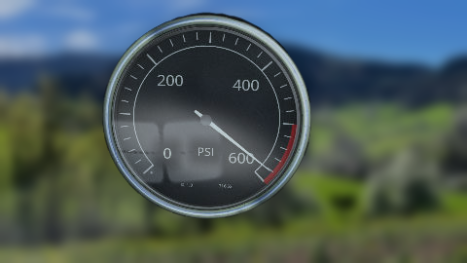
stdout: 580; psi
